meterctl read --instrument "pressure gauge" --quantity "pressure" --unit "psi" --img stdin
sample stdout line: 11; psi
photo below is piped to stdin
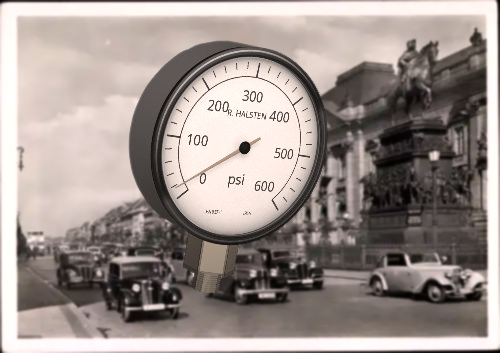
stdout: 20; psi
